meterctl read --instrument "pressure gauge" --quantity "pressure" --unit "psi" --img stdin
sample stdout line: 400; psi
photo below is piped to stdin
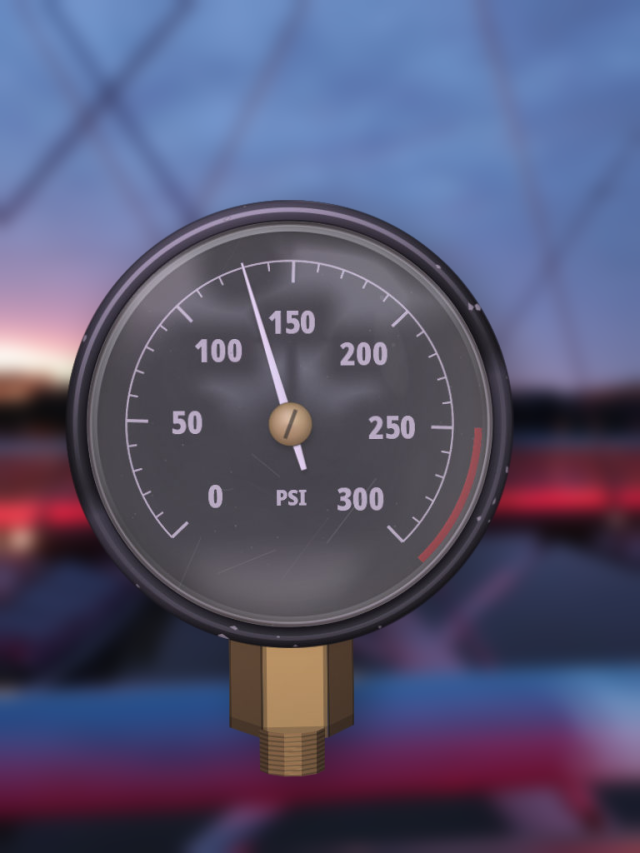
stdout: 130; psi
